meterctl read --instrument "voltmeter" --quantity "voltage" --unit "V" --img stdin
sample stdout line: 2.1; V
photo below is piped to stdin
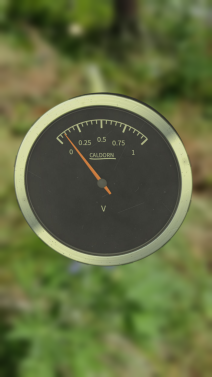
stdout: 0.1; V
